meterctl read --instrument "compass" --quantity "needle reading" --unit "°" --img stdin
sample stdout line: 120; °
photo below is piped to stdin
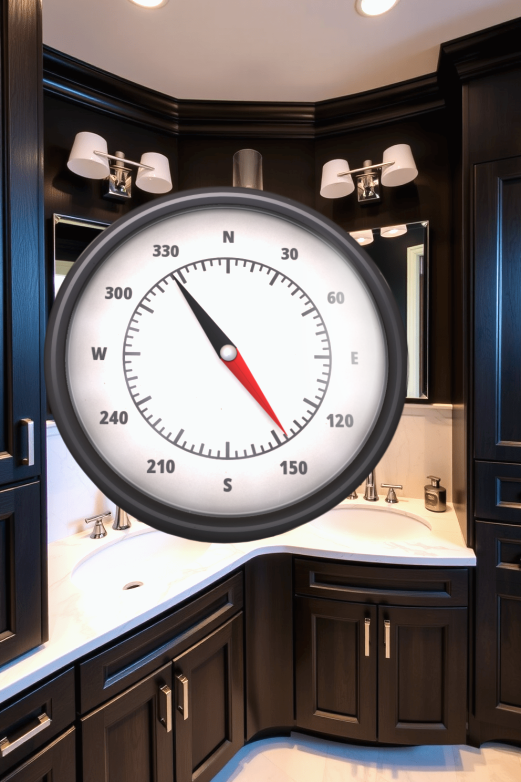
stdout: 145; °
